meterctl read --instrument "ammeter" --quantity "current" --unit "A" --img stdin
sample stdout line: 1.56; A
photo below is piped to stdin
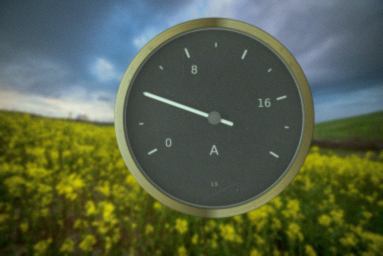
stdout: 4; A
